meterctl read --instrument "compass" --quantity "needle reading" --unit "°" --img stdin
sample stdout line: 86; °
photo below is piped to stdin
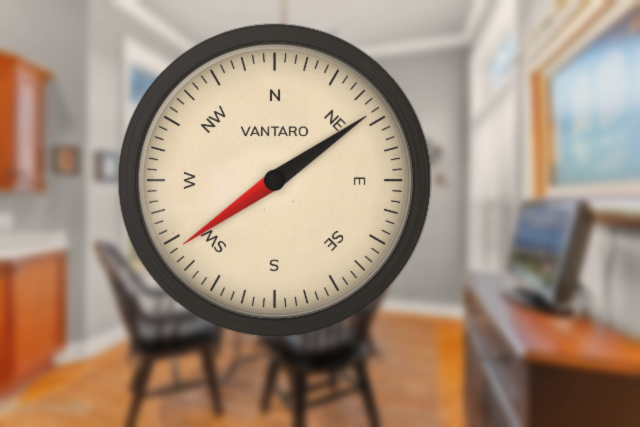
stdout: 235; °
